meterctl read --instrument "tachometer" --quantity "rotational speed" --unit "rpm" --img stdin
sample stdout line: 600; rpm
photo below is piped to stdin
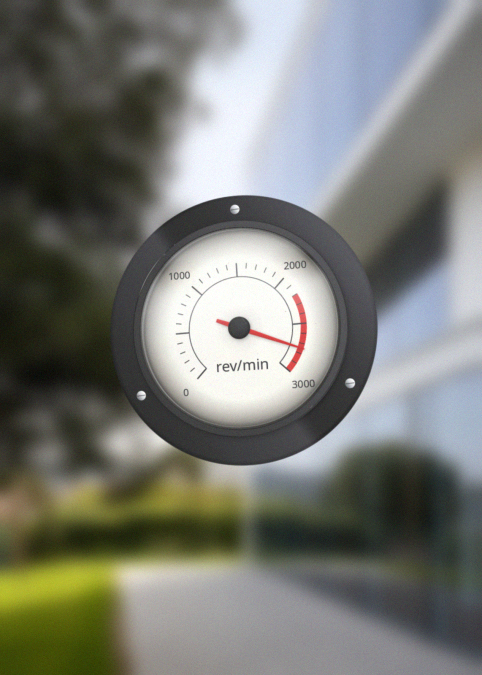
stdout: 2750; rpm
